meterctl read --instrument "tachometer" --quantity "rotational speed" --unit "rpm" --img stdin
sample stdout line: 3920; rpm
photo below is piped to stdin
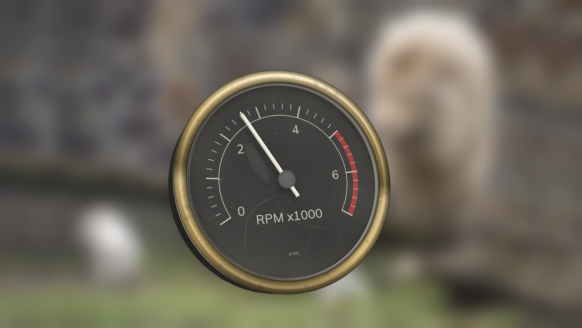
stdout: 2600; rpm
